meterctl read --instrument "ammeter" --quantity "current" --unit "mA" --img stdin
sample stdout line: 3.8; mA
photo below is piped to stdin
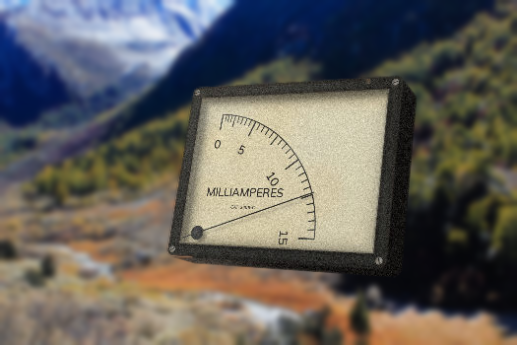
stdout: 12.5; mA
